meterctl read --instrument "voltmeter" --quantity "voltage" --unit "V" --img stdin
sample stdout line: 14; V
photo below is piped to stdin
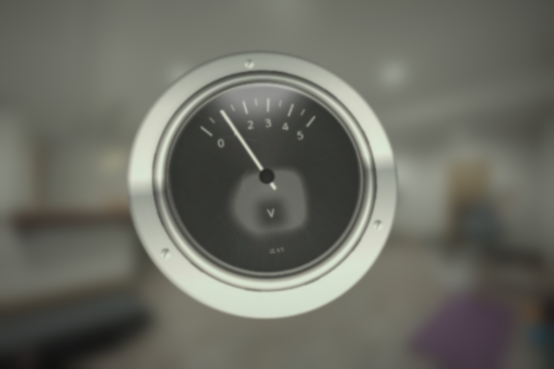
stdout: 1; V
